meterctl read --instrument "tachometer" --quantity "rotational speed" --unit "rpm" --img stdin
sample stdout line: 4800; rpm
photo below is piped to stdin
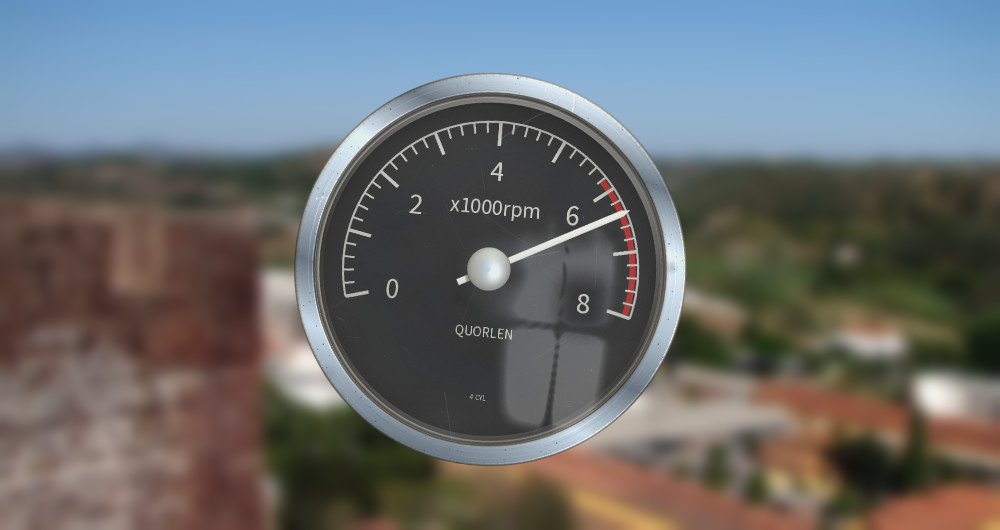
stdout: 6400; rpm
